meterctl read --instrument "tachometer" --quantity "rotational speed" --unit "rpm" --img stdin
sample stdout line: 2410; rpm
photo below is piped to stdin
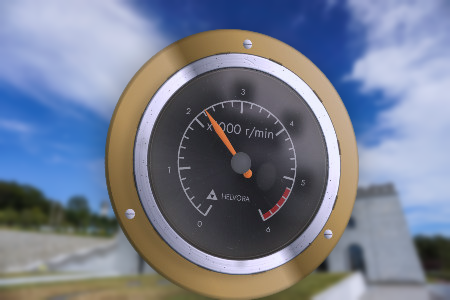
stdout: 2200; rpm
